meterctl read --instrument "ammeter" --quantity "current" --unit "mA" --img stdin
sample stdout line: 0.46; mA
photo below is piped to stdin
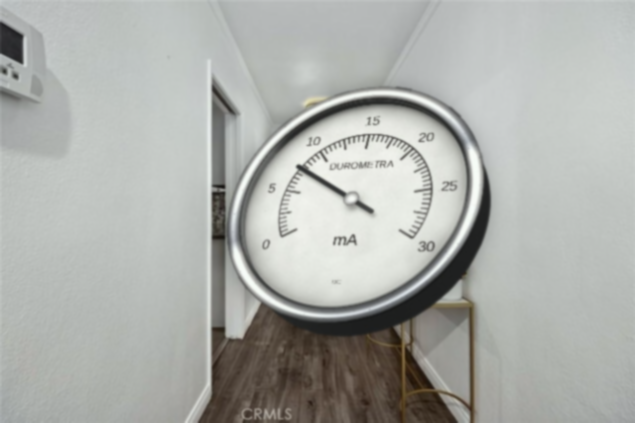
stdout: 7.5; mA
